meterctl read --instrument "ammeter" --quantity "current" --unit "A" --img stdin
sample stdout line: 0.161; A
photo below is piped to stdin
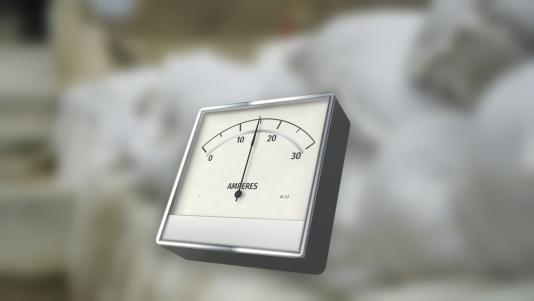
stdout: 15; A
